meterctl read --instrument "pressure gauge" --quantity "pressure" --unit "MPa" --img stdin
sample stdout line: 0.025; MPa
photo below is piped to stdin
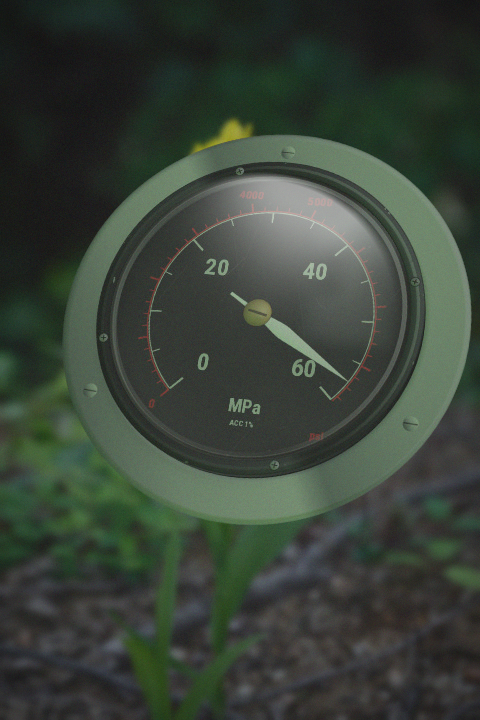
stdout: 57.5; MPa
